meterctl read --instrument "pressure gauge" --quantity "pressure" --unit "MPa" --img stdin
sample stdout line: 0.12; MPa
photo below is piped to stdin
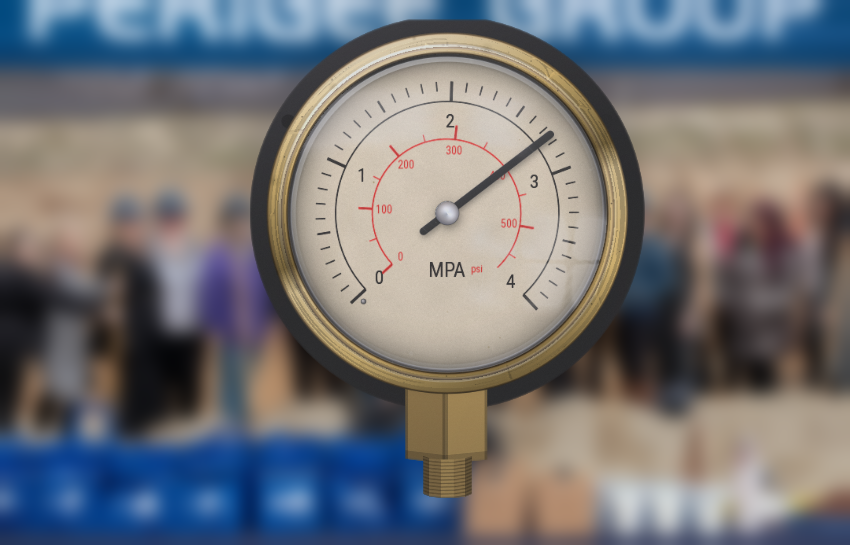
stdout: 2.75; MPa
